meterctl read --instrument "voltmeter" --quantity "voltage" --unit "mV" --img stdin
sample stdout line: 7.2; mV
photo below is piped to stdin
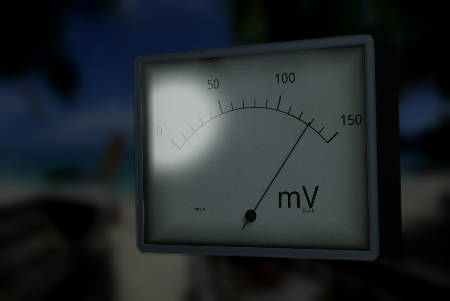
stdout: 130; mV
